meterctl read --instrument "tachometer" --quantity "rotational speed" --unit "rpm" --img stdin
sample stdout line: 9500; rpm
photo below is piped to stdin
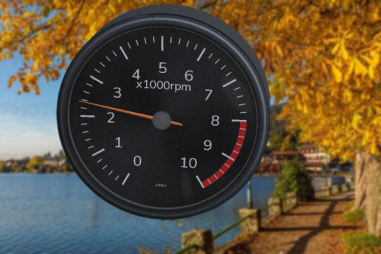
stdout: 2400; rpm
